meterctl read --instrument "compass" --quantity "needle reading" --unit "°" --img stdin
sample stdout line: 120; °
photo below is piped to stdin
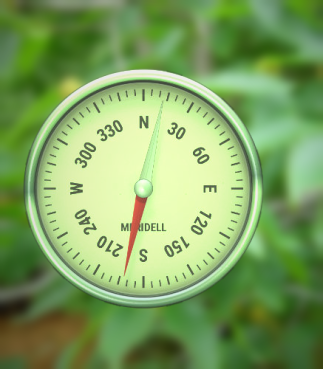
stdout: 192.5; °
